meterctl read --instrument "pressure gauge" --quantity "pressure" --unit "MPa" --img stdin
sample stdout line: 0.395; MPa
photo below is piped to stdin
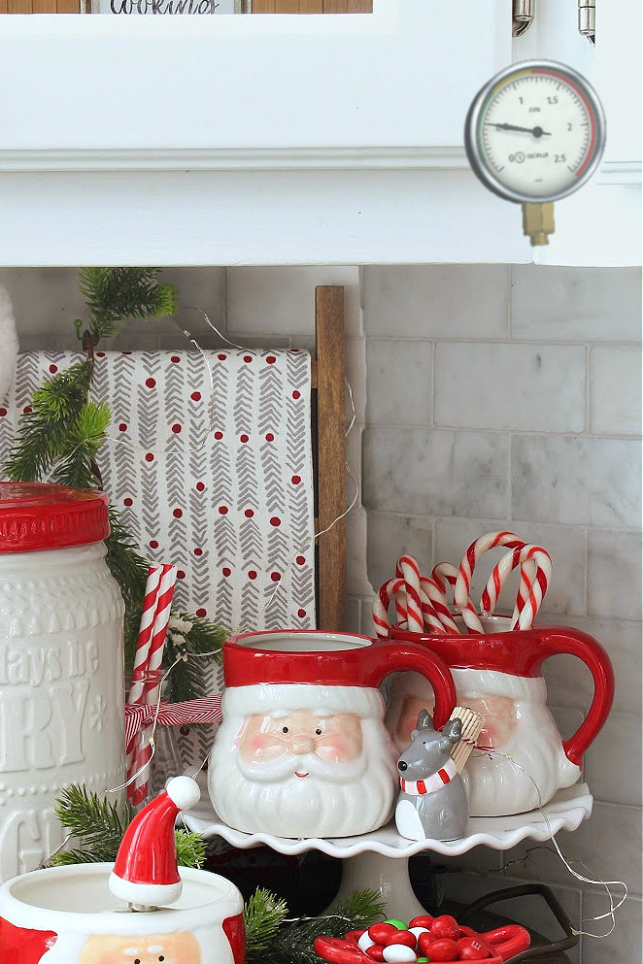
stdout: 0.5; MPa
